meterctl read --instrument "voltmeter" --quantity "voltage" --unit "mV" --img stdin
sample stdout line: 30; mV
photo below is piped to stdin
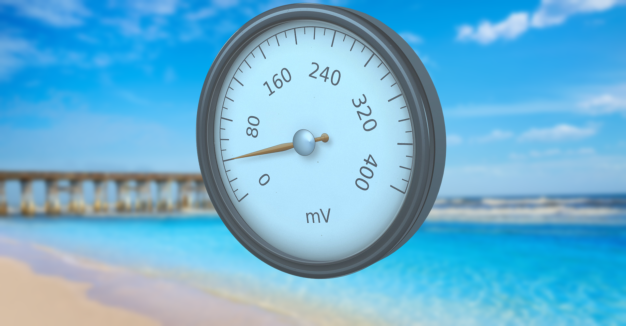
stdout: 40; mV
